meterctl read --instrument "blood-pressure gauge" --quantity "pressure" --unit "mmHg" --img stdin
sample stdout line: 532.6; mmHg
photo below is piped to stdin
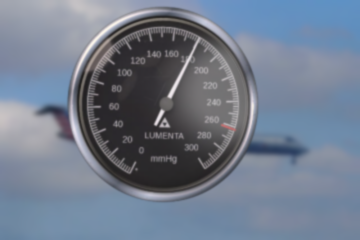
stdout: 180; mmHg
